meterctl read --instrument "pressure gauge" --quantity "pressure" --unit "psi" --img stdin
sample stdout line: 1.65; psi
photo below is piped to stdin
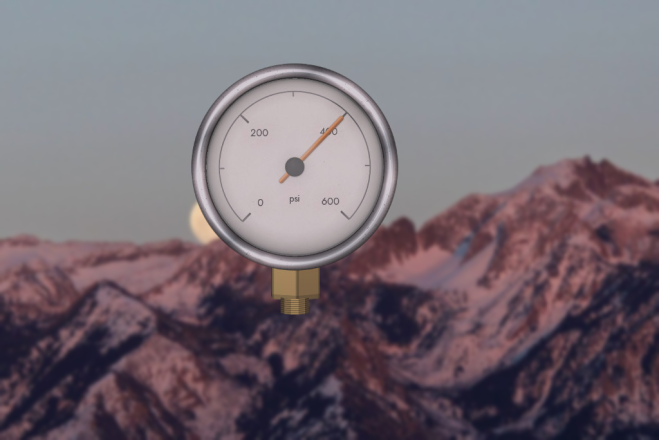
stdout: 400; psi
